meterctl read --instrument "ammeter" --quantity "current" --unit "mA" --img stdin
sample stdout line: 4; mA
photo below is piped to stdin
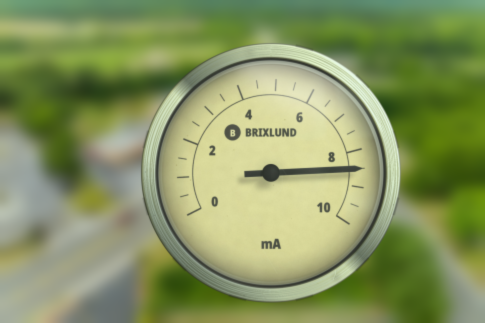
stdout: 8.5; mA
